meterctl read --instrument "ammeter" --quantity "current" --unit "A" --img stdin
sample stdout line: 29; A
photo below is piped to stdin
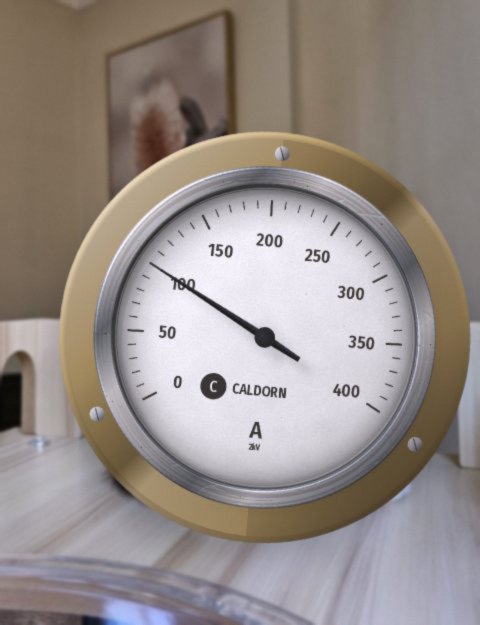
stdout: 100; A
